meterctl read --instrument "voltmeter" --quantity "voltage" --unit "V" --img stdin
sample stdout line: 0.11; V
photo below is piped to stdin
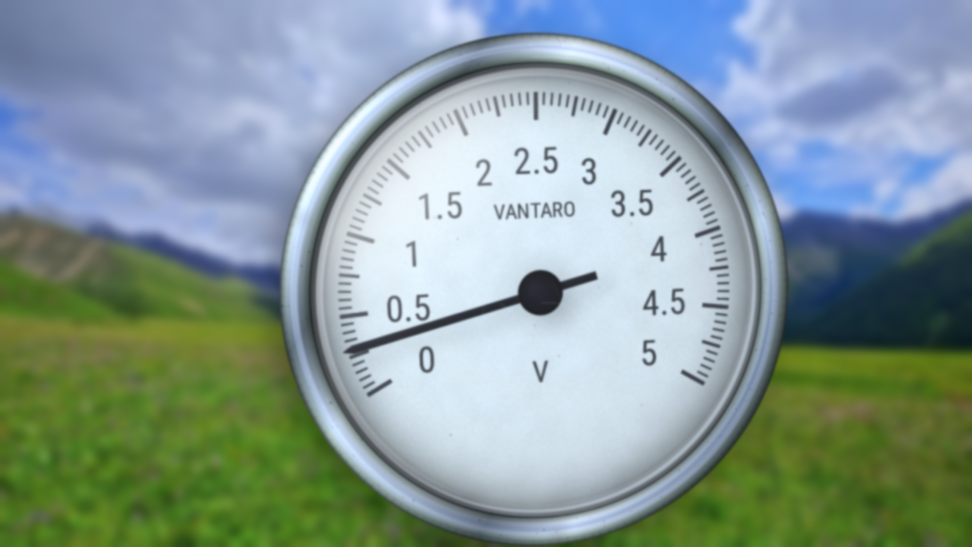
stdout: 0.3; V
